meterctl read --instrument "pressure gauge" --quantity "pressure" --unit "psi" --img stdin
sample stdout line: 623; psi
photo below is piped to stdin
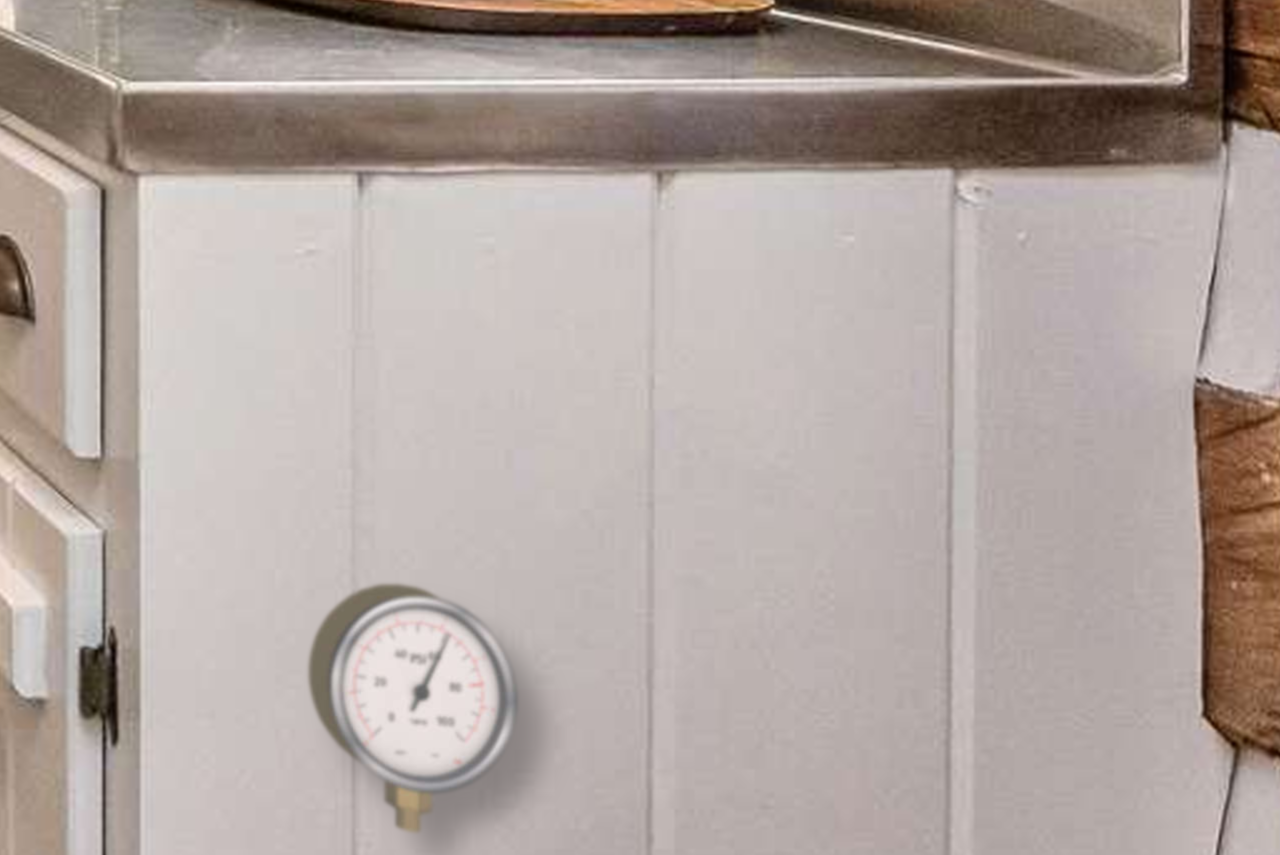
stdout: 60; psi
